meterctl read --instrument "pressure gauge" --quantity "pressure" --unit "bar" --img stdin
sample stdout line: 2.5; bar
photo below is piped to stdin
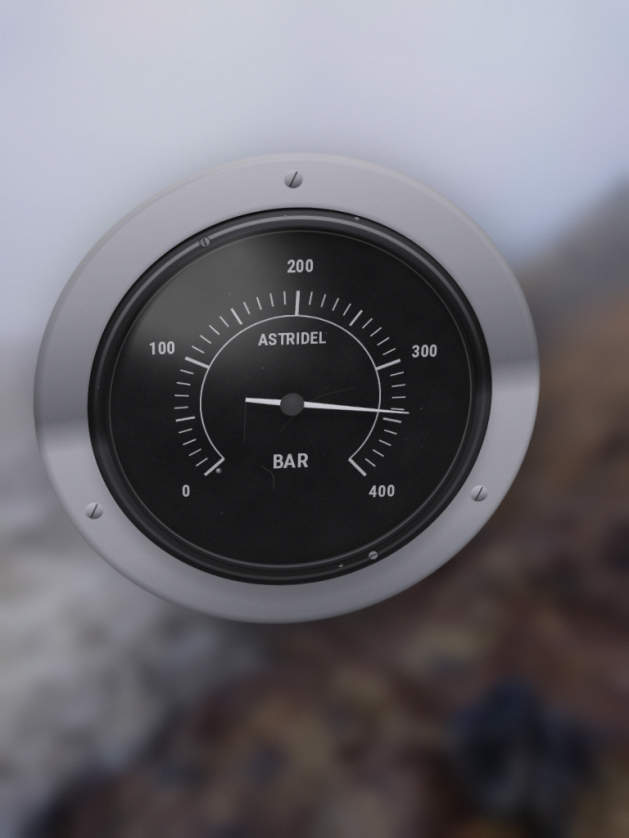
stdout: 340; bar
